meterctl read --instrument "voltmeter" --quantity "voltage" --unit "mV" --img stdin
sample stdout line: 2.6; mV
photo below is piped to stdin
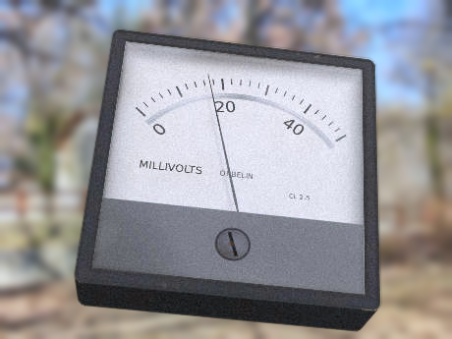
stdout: 17; mV
